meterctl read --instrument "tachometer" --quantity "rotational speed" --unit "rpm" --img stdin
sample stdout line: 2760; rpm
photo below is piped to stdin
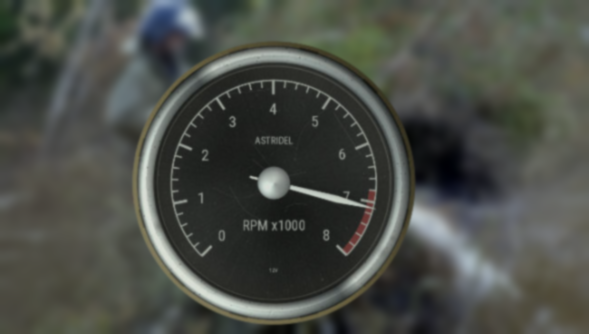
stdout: 7100; rpm
